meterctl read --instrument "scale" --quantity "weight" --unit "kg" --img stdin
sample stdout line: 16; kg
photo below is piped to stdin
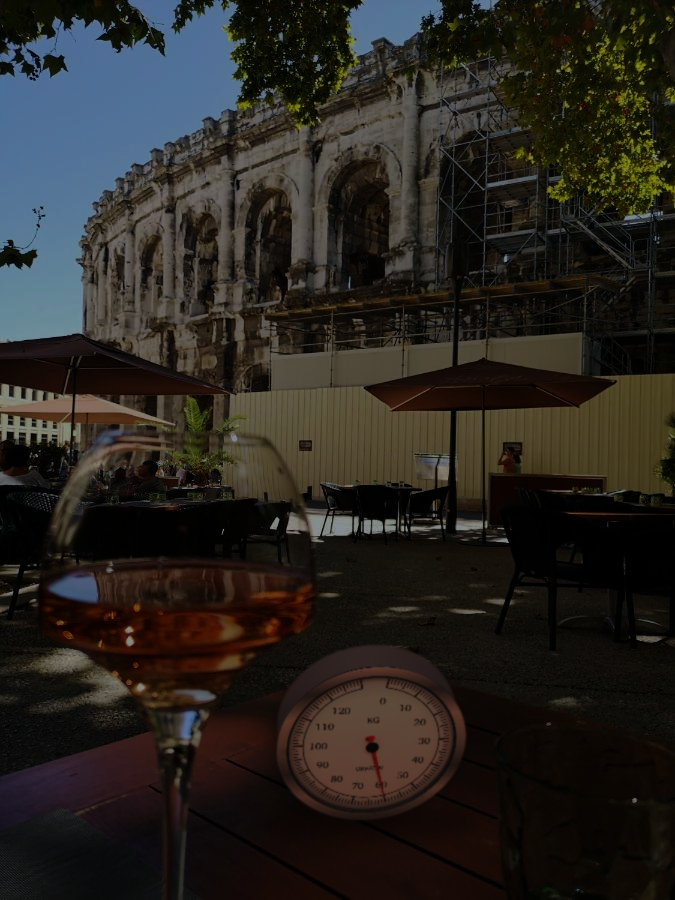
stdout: 60; kg
